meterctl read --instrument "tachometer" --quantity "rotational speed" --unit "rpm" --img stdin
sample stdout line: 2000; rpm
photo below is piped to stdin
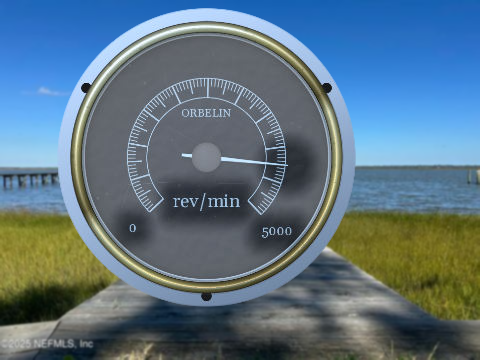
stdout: 4250; rpm
